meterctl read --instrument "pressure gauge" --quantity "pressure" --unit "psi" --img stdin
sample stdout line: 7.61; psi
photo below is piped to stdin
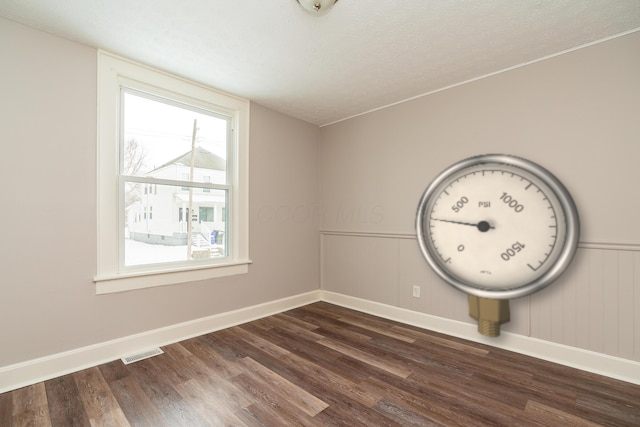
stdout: 300; psi
